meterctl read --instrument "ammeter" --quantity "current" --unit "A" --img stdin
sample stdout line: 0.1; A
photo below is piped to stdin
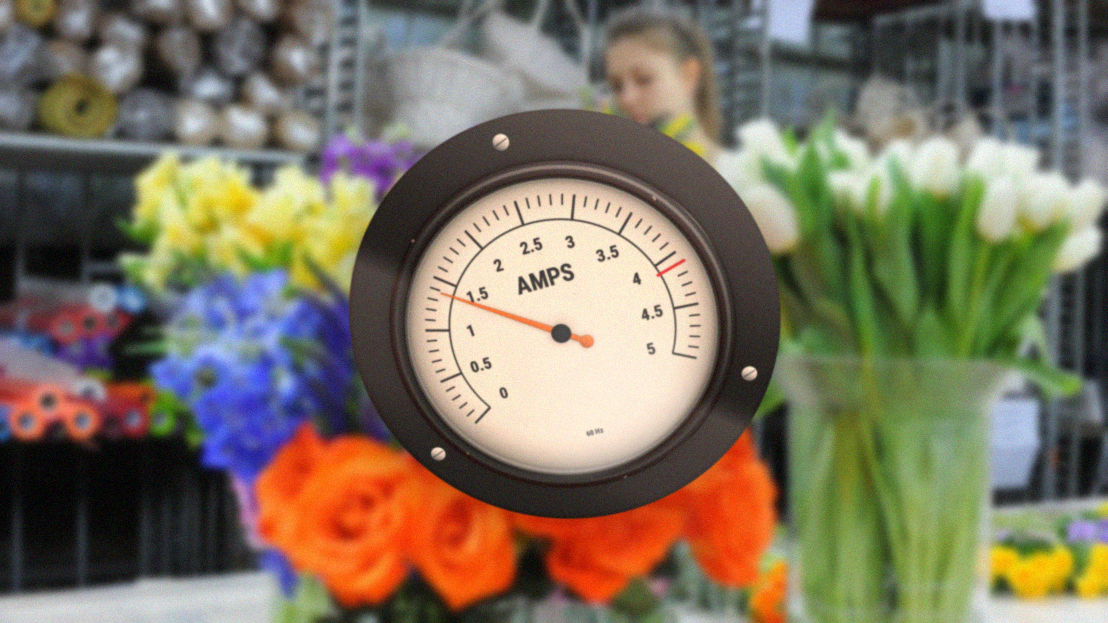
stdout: 1.4; A
